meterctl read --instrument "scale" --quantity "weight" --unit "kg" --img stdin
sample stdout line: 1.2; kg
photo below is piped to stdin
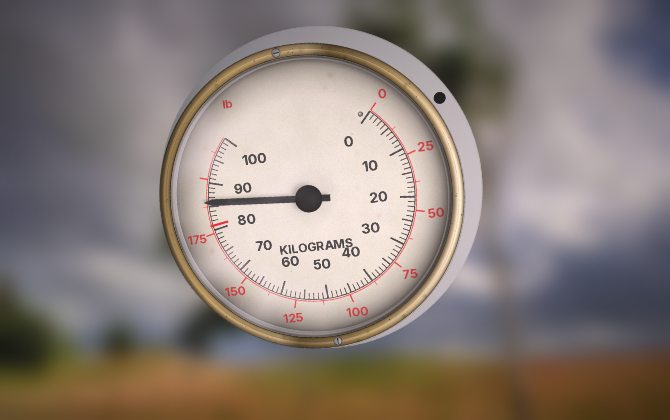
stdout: 86; kg
